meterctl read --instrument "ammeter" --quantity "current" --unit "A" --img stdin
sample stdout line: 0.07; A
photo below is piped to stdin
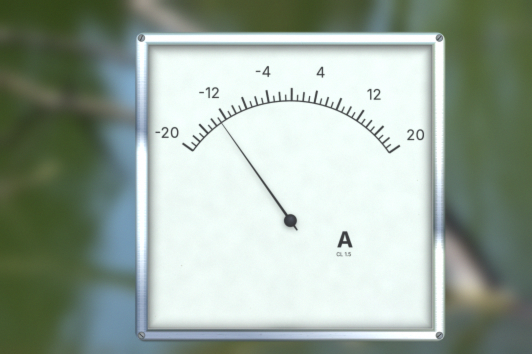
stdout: -13; A
